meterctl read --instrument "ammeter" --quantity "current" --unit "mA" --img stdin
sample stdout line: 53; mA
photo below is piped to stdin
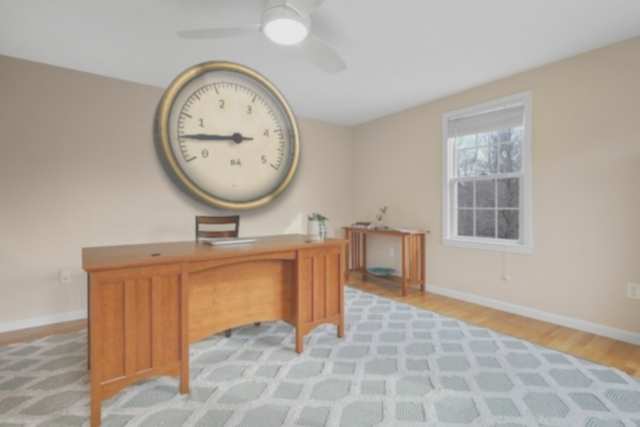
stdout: 0.5; mA
